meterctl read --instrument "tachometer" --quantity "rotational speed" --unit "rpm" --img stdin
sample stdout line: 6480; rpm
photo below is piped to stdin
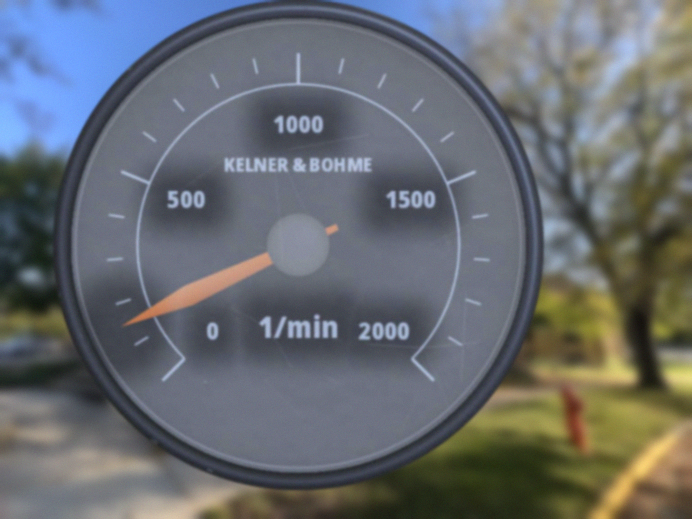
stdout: 150; rpm
